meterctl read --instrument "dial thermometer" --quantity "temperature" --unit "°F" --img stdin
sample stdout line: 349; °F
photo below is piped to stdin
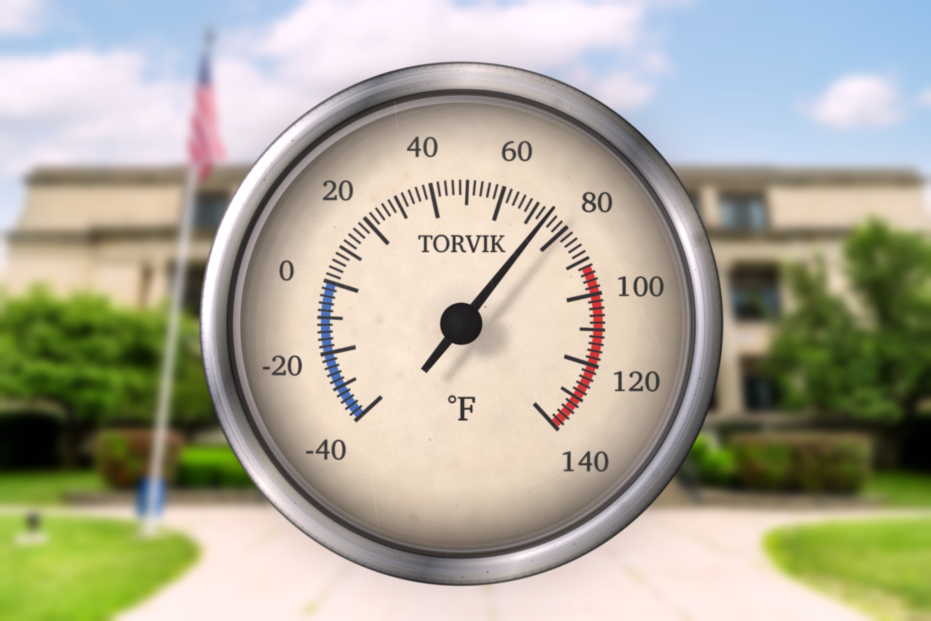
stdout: 74; °F
